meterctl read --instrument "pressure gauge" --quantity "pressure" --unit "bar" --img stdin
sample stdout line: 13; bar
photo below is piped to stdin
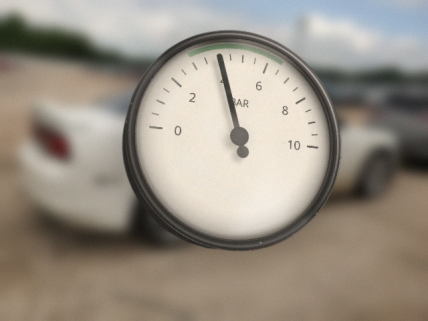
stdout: 4; bar
